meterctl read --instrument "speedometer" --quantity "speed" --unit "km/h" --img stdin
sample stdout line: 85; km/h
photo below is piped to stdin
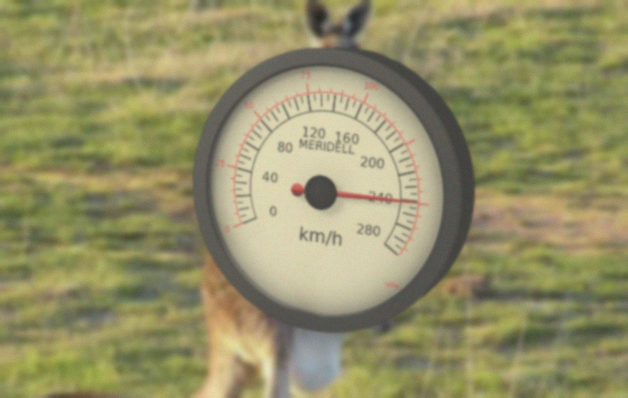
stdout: 240; km/h
